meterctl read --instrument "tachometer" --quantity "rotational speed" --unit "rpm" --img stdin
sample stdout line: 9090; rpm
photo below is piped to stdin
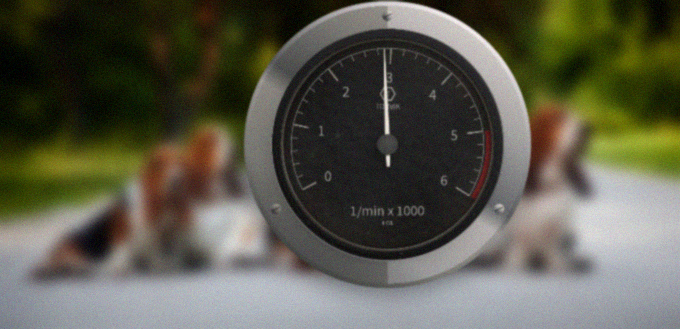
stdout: 2900; rpm
